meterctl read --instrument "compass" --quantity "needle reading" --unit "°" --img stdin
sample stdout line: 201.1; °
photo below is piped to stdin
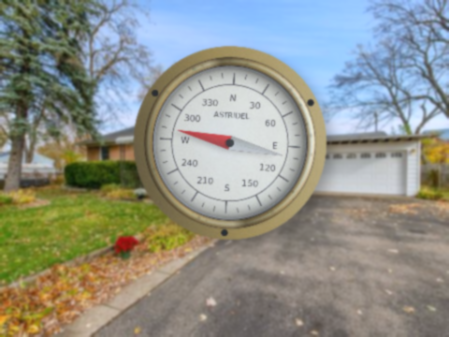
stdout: 280; °
